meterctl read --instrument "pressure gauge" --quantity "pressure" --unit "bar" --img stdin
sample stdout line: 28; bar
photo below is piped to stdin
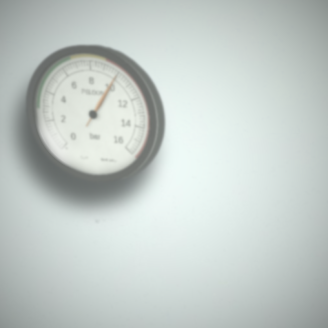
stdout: 10; bar
